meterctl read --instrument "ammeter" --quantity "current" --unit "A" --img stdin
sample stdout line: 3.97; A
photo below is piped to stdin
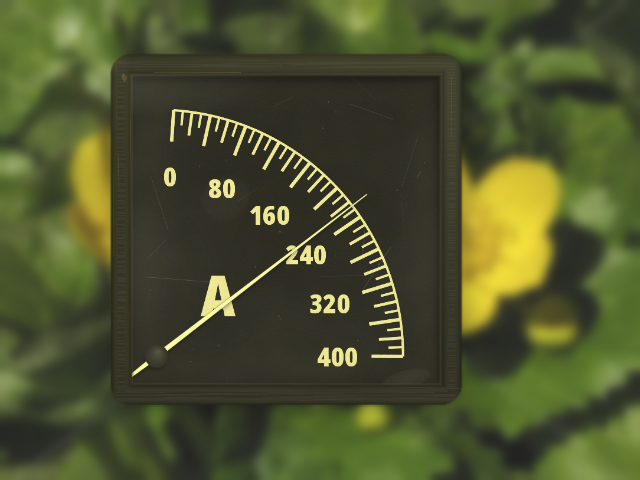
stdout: 225; A
